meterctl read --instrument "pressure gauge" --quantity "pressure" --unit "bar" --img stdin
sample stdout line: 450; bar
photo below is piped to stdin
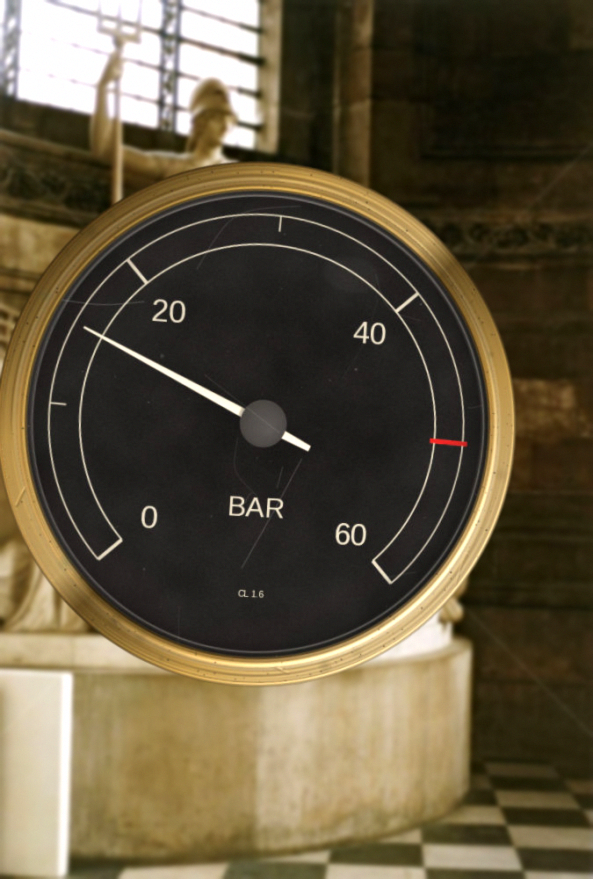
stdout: 15; bar
